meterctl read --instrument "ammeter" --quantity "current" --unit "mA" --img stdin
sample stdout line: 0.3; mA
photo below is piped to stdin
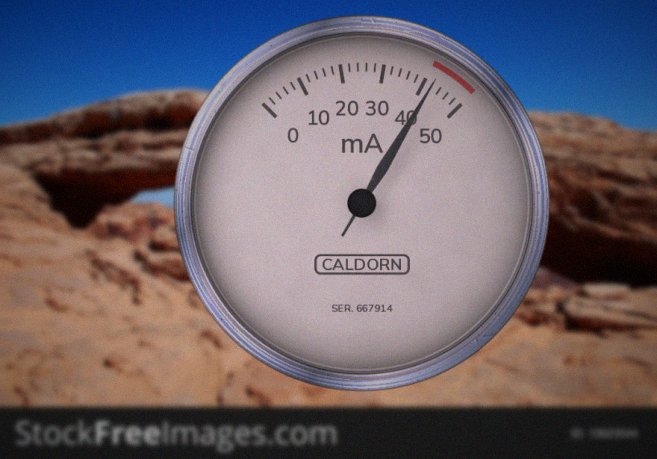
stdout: 42; mA
